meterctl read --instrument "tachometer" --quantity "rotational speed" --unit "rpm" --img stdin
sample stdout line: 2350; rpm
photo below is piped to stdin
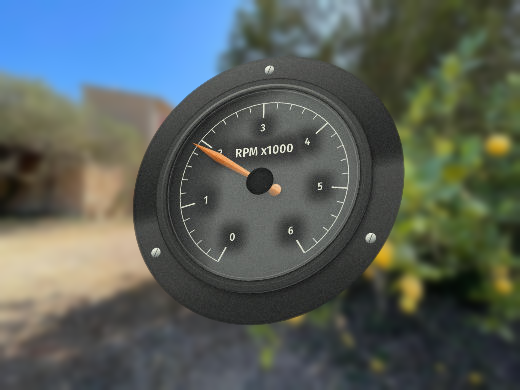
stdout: 1900; rpm
